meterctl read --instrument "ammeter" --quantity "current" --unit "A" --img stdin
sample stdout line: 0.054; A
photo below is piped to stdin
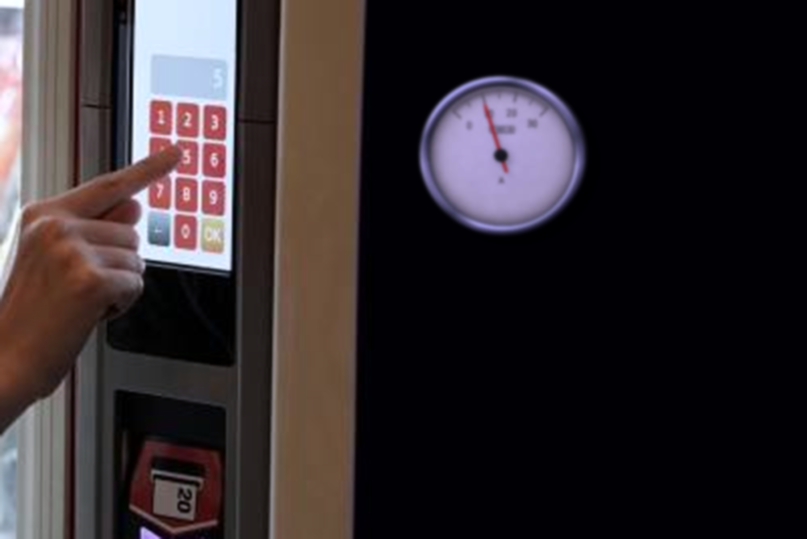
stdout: 10; A
